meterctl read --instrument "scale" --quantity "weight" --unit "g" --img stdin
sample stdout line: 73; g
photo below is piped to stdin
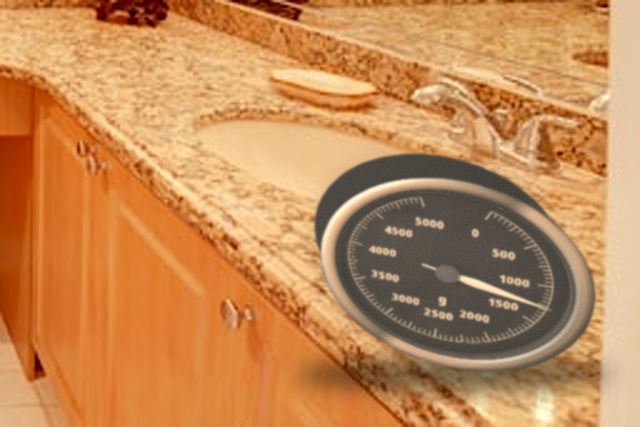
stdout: 1250; g
